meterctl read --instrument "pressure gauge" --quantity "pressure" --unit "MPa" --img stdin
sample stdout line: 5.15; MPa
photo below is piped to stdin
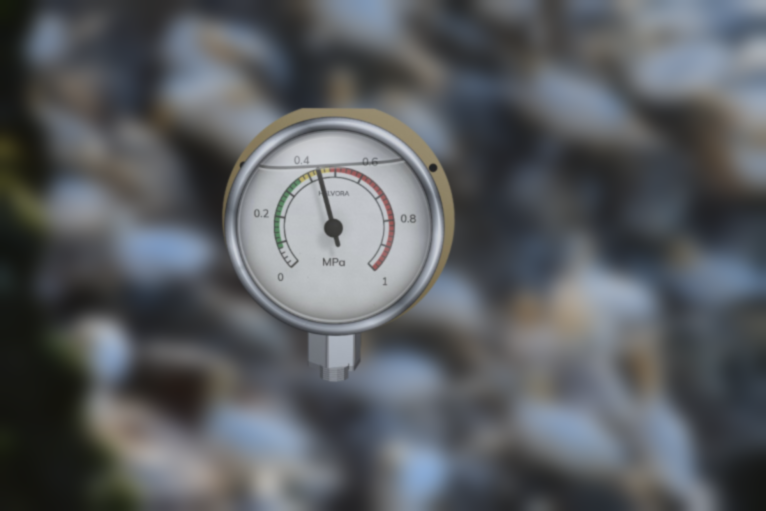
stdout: 0.44; MPa
